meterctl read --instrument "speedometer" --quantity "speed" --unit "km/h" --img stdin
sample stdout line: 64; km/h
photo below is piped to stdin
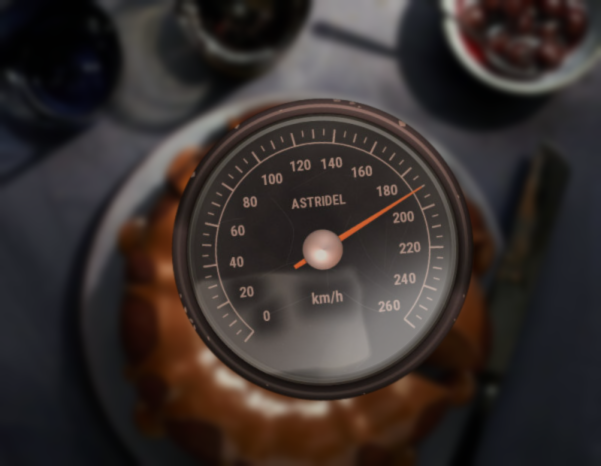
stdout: 190; km/h
